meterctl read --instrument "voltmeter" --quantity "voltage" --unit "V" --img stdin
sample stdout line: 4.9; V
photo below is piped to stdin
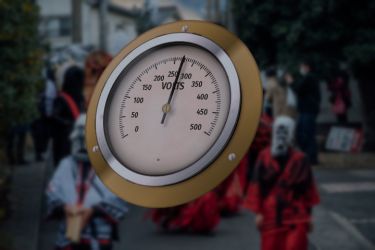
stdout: 275; V
